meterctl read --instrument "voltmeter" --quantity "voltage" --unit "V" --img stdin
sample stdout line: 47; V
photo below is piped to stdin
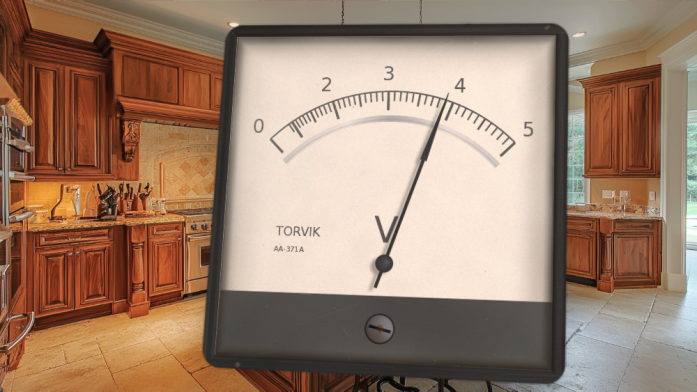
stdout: 3.9; V
